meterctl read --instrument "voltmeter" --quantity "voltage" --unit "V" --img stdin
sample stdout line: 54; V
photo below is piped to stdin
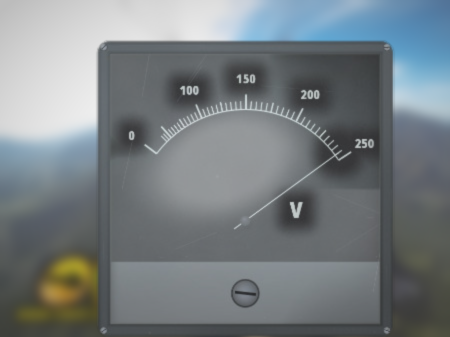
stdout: 245; V
